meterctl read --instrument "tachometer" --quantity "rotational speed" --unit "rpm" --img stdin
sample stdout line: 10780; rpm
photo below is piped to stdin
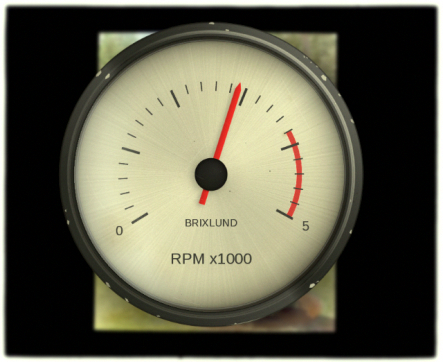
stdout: 2900; rpm
